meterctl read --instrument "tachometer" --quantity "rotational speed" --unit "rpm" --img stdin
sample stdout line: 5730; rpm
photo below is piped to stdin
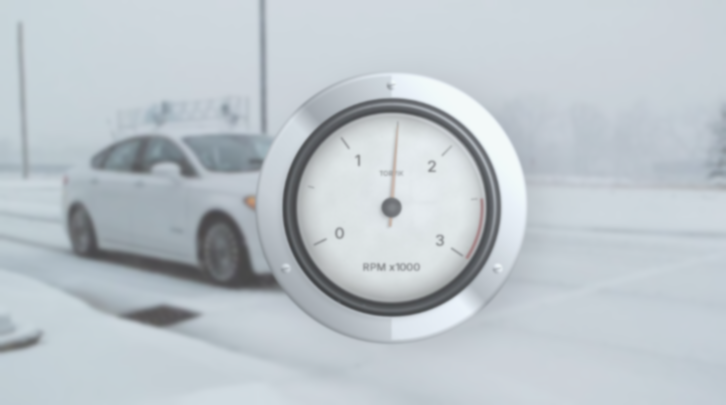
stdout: 1500; rpm
